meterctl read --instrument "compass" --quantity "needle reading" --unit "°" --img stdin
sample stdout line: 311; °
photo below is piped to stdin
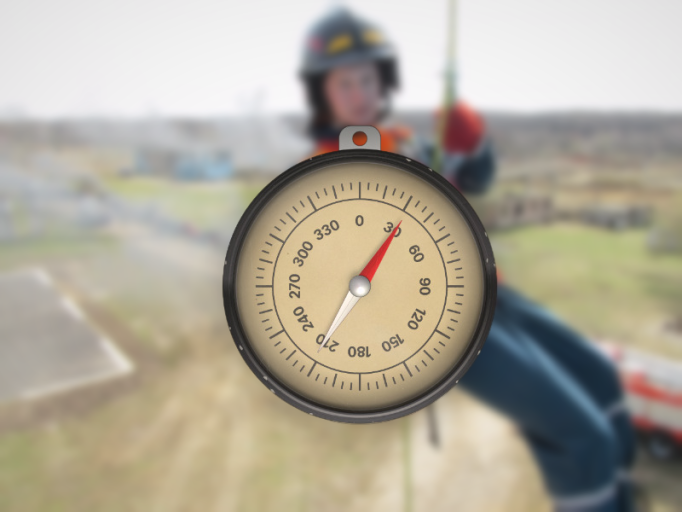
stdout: 32.5; °
